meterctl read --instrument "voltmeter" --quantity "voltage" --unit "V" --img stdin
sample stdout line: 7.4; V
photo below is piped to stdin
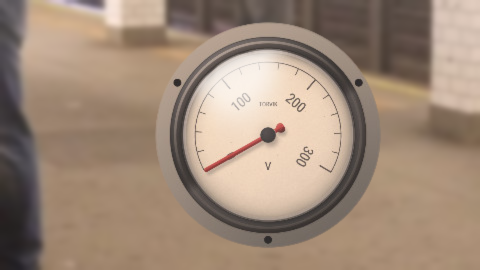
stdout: 0; V
